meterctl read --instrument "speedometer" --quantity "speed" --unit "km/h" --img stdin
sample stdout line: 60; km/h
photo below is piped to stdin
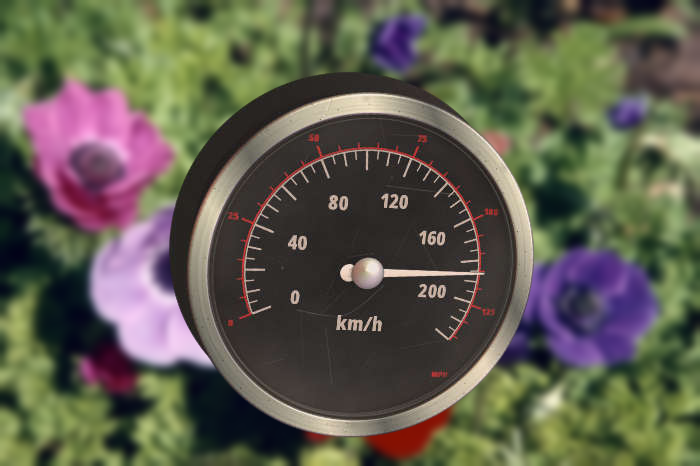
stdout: 185; km/h
